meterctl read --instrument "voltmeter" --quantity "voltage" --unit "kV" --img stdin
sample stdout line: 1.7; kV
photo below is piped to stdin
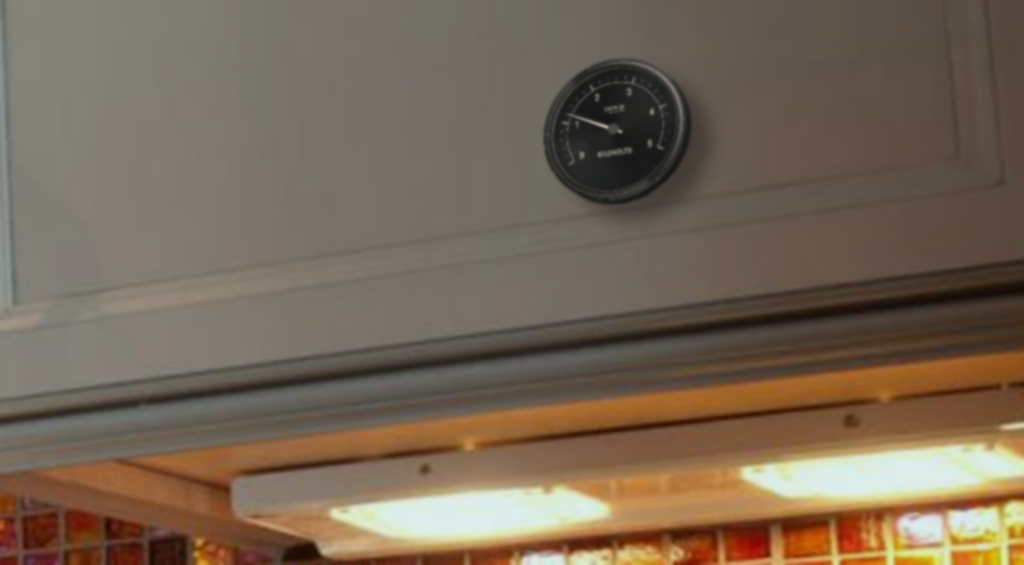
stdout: 1.2; kV
